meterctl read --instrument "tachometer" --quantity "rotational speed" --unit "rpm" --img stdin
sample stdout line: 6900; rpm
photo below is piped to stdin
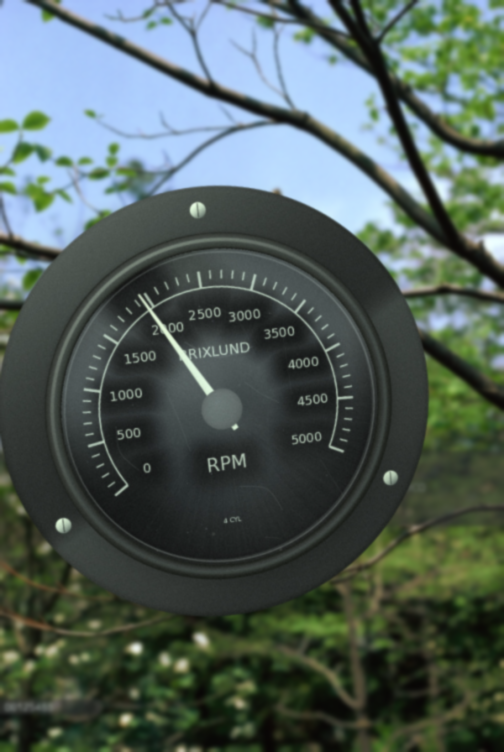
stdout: 1950; rpm
